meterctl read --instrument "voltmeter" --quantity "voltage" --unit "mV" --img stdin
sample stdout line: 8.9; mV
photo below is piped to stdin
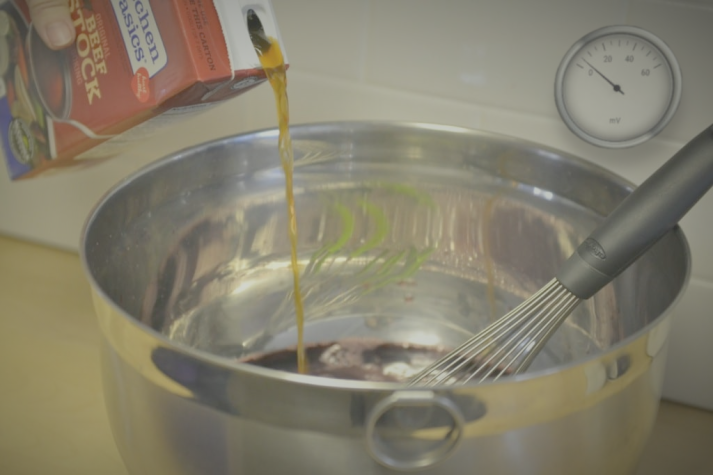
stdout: 5; mV
